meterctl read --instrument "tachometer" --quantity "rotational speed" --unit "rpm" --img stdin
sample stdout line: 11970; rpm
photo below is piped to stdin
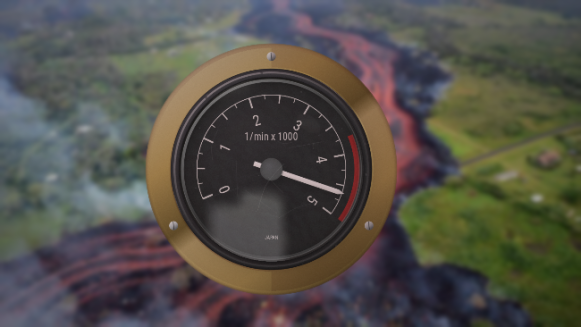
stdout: 4625; rpm
